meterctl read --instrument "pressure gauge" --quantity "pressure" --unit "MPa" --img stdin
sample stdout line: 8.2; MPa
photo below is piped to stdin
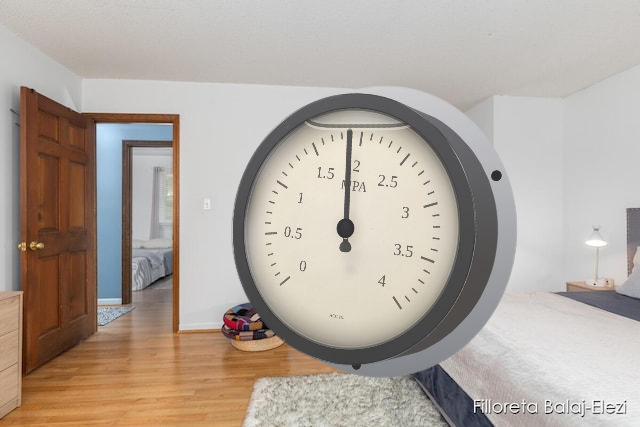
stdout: 1.9; MPa
